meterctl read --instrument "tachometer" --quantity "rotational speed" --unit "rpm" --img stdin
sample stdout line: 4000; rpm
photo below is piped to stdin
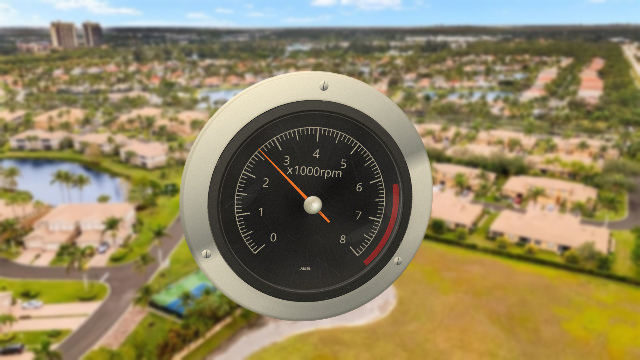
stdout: 2600; rpm
